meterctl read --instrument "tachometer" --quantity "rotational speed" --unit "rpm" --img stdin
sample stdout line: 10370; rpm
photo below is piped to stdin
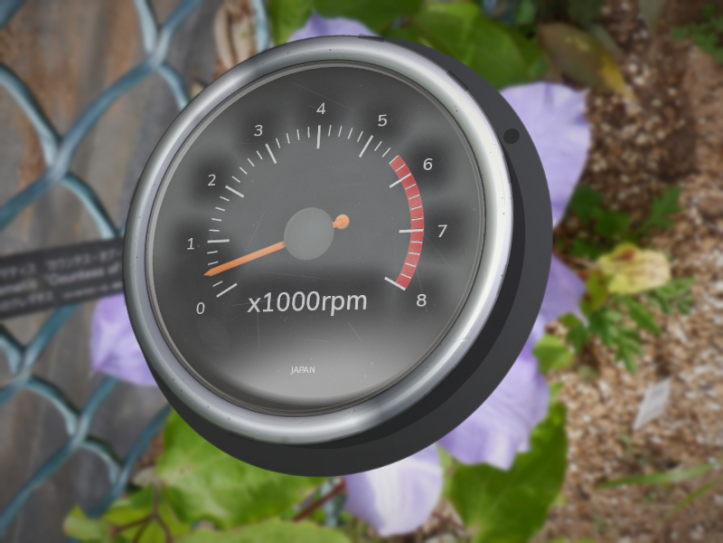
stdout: 400; rpm
